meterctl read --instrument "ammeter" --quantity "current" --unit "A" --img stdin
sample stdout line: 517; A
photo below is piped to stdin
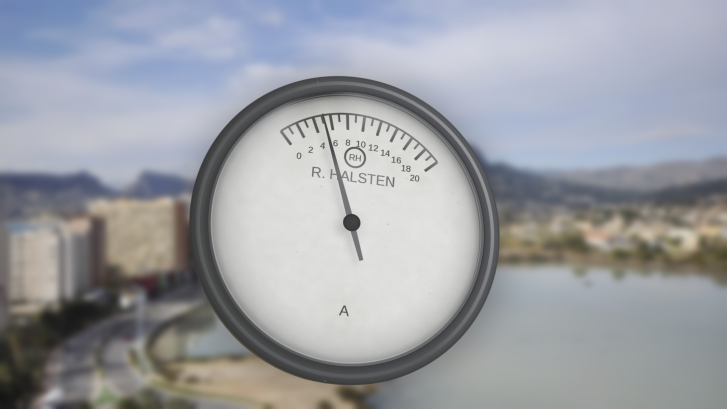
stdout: 5; A
